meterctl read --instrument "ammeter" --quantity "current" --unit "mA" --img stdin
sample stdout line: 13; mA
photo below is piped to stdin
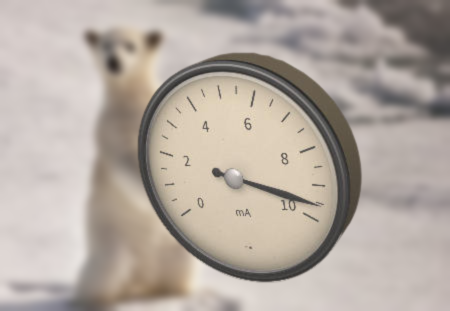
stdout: 9.5; mA
